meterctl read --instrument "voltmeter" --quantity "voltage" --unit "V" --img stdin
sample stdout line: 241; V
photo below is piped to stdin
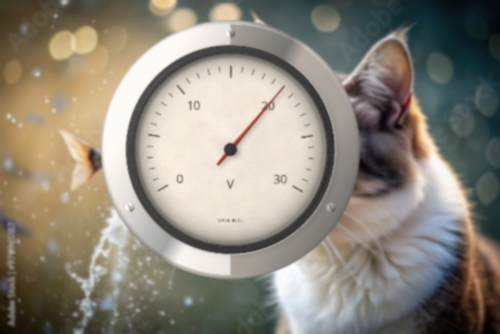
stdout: 20; V
